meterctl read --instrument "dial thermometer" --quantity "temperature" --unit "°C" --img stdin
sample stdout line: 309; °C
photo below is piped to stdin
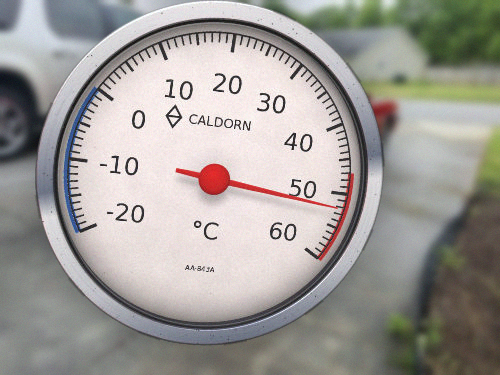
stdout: 52; °C
